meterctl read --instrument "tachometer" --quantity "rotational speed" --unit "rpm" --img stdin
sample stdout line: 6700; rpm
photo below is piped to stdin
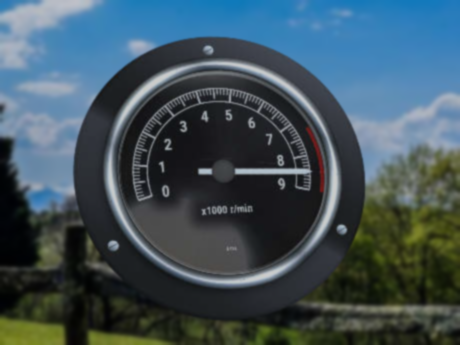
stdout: 8500; rpm
